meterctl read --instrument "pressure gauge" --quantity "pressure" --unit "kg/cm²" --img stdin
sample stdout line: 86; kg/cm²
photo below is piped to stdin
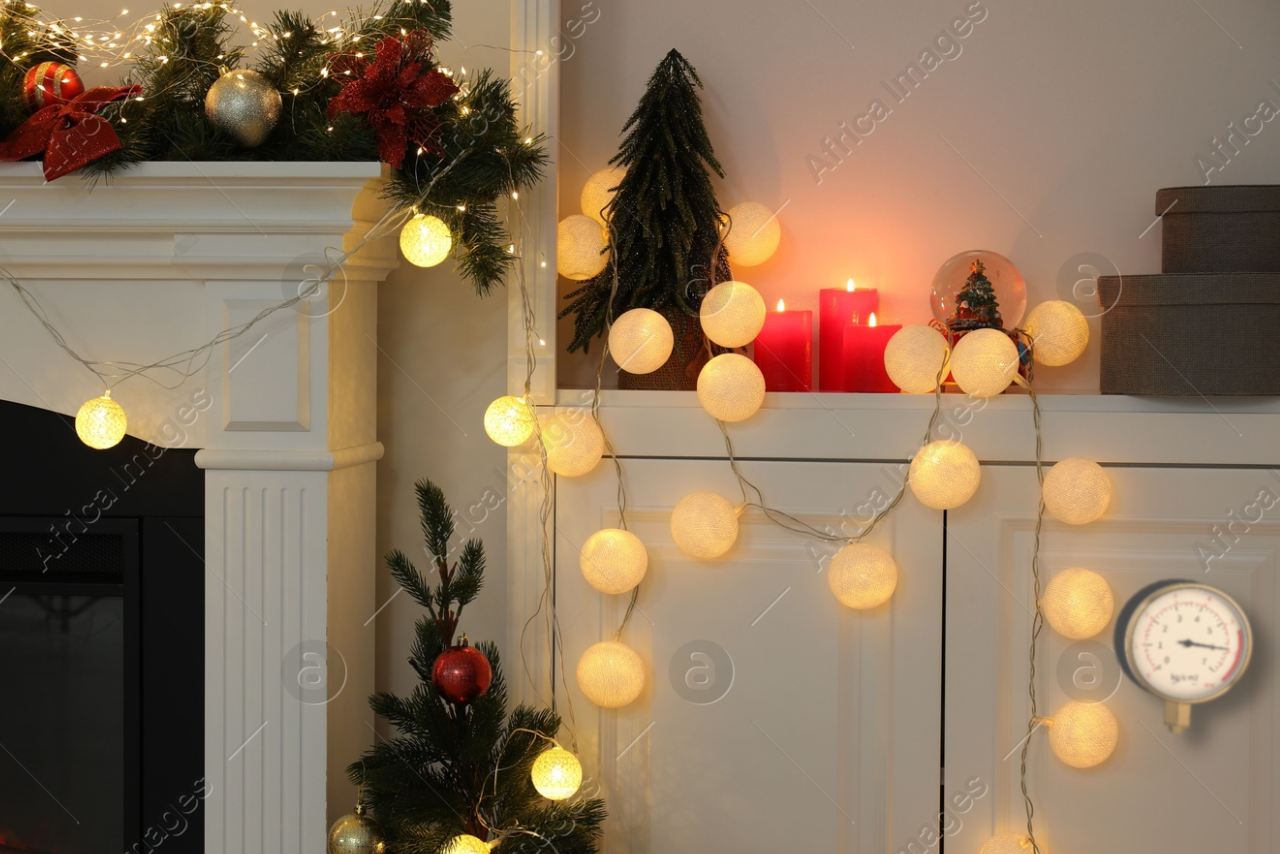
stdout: 6; kg/cm²
